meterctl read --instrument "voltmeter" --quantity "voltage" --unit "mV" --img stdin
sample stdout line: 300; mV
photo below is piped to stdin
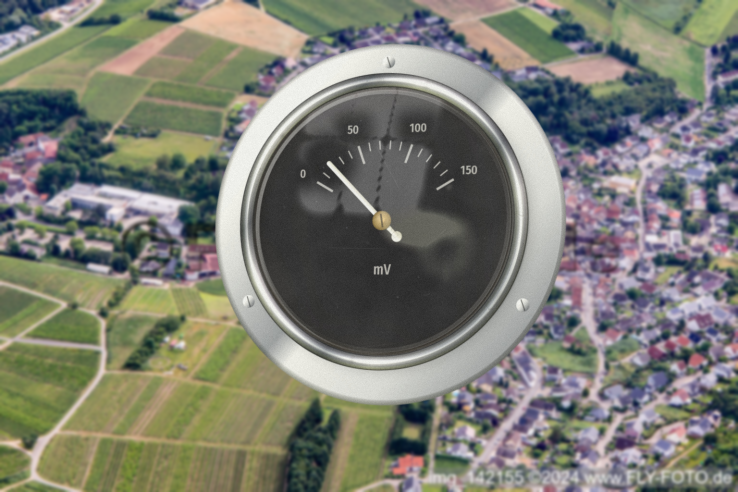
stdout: 20; mV
